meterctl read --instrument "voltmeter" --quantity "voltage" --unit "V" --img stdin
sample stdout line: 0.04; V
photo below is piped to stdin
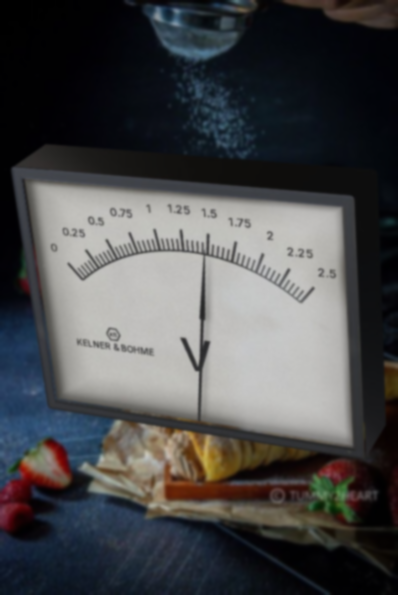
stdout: 1.5; V
